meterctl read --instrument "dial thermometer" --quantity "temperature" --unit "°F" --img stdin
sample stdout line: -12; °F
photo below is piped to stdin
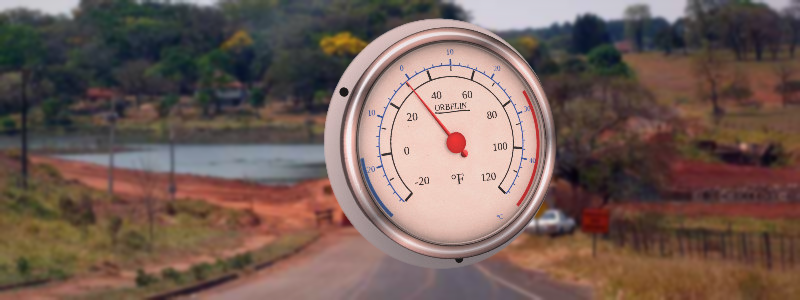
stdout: 30; °F
